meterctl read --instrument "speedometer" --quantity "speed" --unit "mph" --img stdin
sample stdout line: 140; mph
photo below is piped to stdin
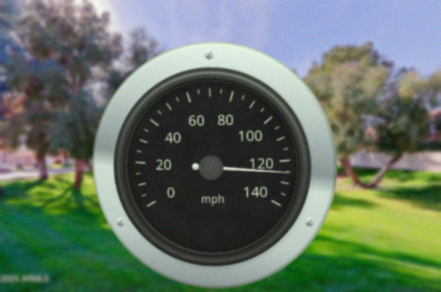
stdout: 125; mph
